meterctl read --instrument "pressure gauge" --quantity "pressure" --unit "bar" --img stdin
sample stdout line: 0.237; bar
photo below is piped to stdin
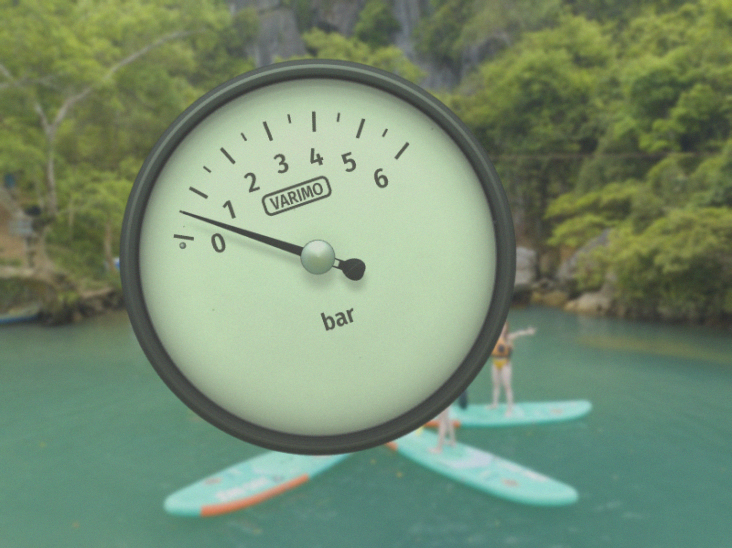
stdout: 0.5; bar
